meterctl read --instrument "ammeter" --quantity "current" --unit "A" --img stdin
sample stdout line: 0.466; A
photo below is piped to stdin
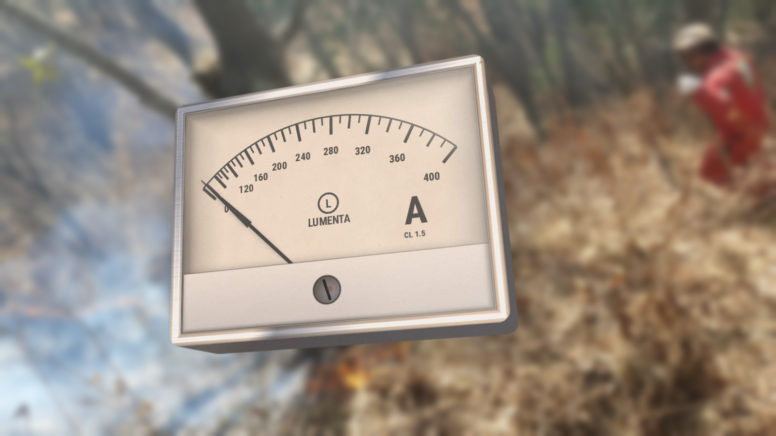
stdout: 40; A
